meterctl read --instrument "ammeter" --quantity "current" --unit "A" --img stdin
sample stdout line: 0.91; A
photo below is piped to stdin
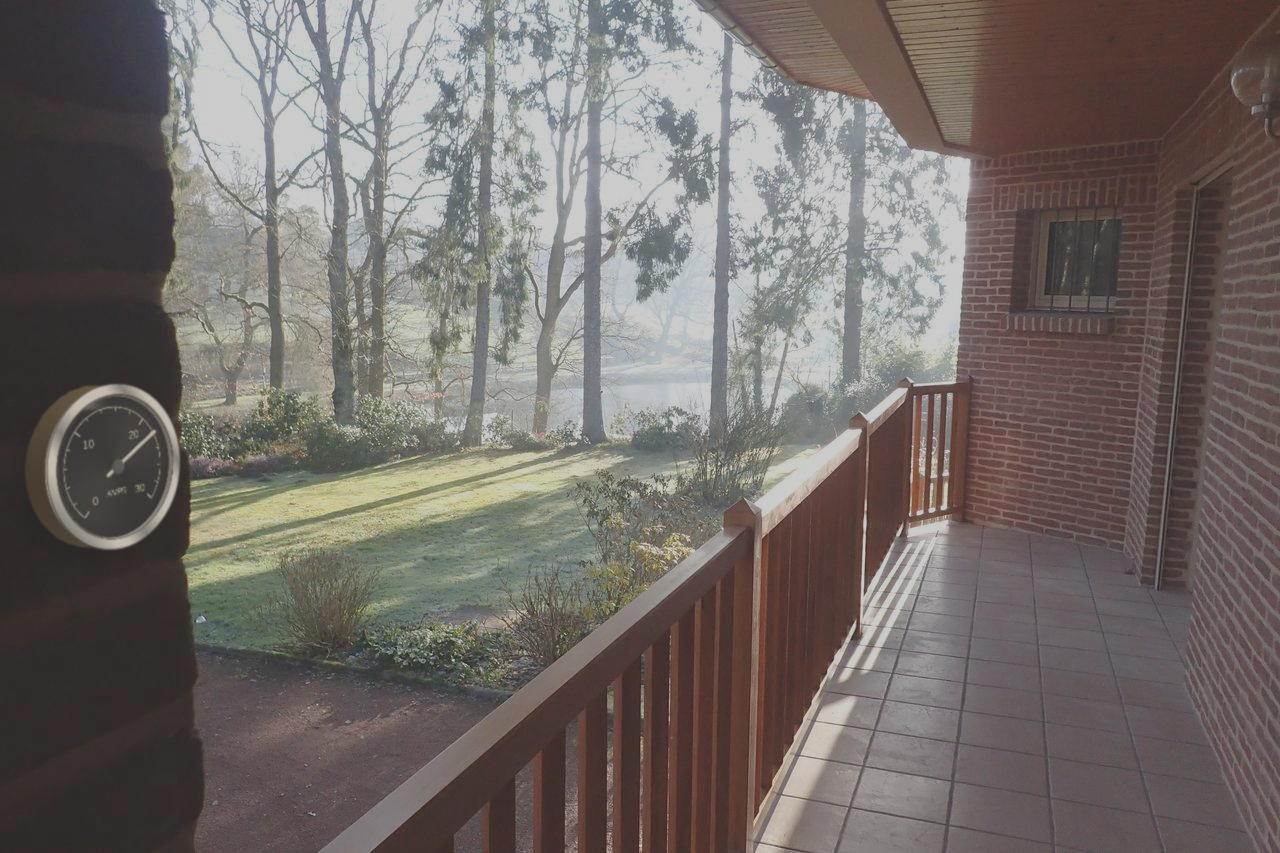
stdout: 22; A
